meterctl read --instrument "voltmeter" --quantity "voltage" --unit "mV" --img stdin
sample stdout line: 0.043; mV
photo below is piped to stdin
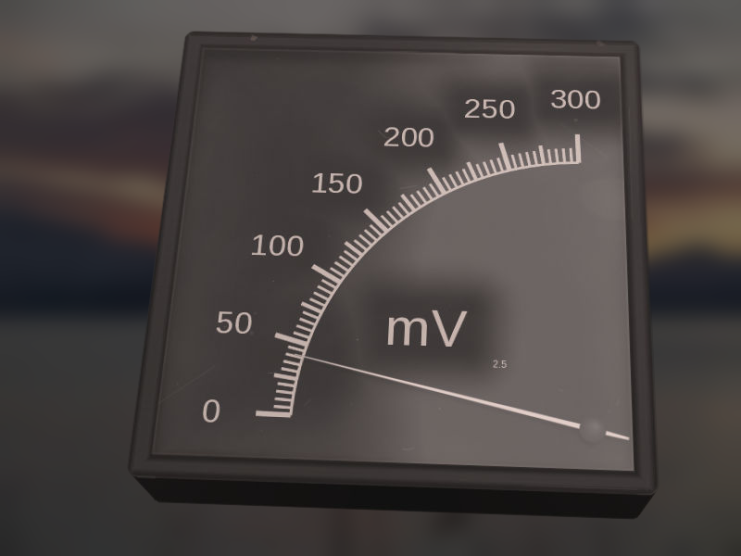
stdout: 40; mV
